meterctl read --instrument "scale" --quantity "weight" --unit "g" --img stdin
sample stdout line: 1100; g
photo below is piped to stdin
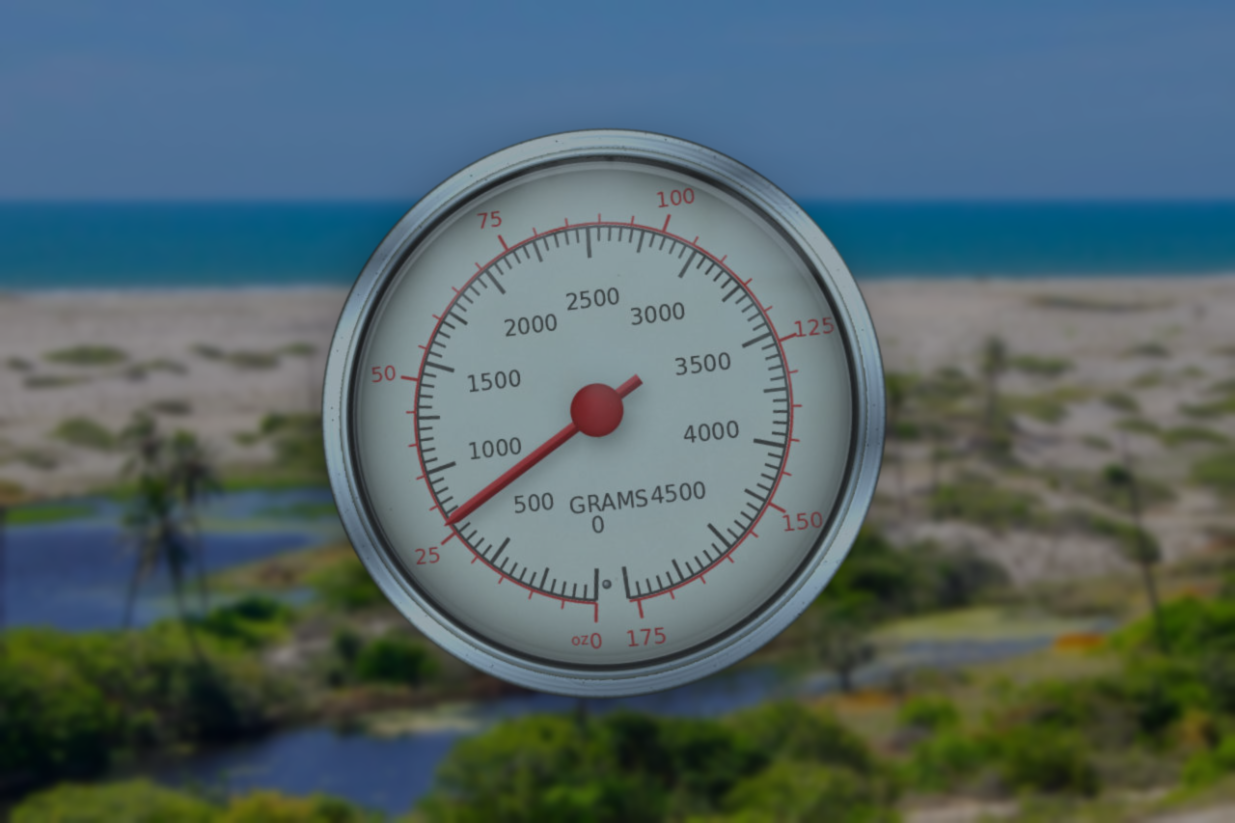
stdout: 750; g
